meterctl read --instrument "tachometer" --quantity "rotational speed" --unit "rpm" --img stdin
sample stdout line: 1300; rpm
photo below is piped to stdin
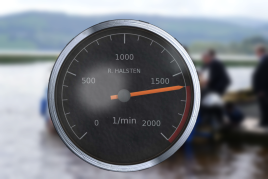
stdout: 1600; rpm
